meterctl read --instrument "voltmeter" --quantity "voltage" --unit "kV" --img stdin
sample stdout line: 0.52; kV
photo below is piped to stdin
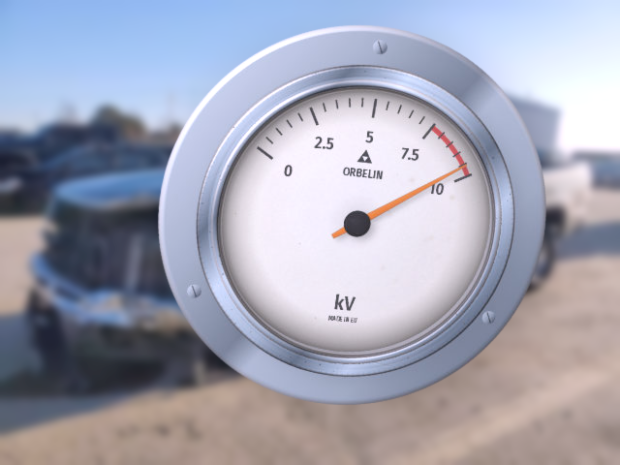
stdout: 9.5; kV
